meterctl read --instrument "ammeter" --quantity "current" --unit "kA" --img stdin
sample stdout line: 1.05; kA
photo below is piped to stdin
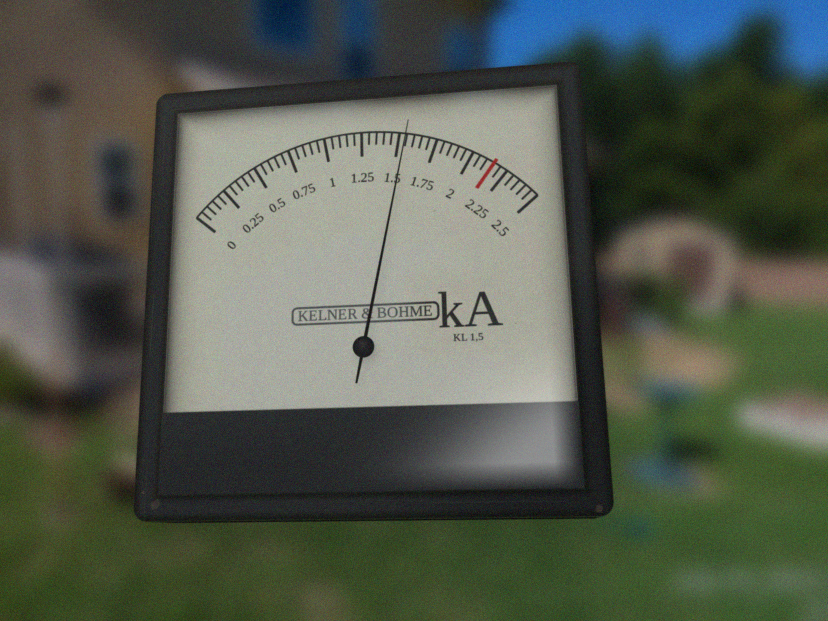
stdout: 1.55; kA
